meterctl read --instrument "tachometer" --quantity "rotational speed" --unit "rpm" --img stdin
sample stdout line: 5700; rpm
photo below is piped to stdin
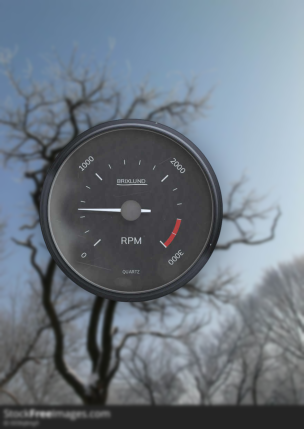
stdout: 500; rpm
